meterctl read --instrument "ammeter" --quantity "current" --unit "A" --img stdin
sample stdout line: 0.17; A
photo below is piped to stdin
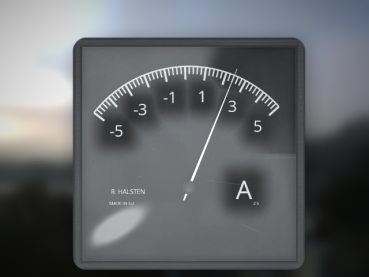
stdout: 2.4; A
